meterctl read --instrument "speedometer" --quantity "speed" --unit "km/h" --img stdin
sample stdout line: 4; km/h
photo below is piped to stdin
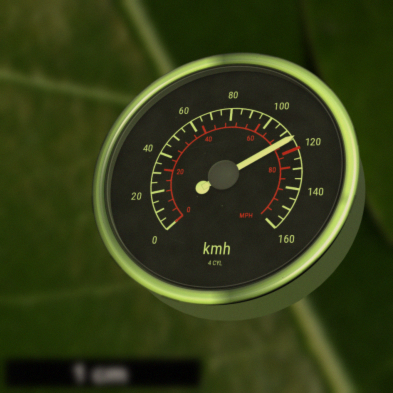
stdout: 115; km/h
